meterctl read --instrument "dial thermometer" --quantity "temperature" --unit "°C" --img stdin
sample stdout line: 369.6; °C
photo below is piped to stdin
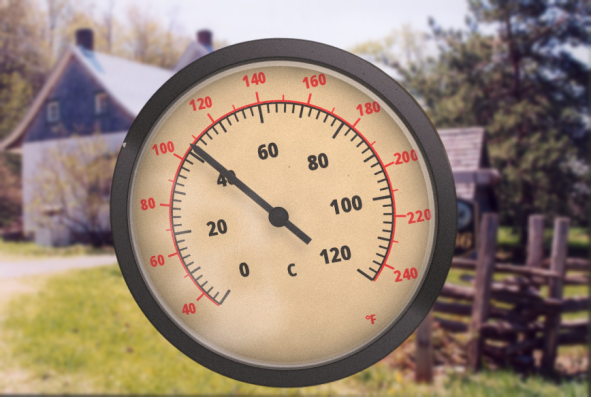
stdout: 42; °C
